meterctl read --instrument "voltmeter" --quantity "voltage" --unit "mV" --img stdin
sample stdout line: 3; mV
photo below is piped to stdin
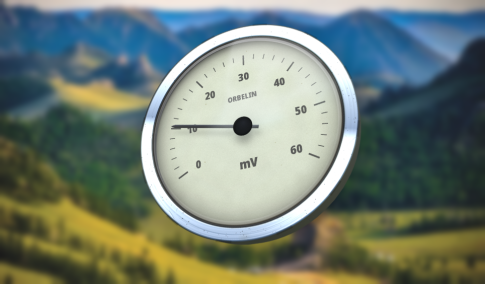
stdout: 10; mV
